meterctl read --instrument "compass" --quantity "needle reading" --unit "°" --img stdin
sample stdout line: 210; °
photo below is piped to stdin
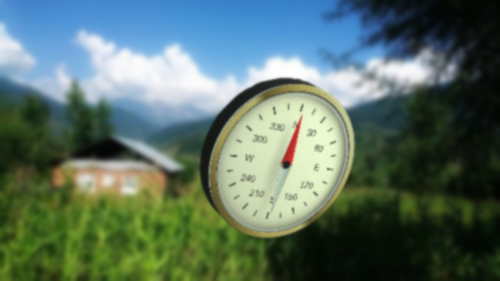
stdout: 0; °
